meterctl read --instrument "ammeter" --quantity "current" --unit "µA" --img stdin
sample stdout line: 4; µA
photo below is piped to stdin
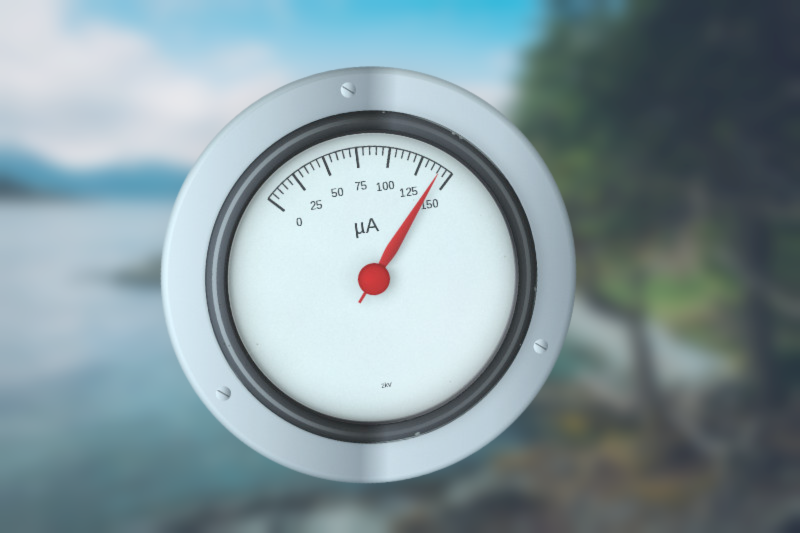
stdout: 140; µA
